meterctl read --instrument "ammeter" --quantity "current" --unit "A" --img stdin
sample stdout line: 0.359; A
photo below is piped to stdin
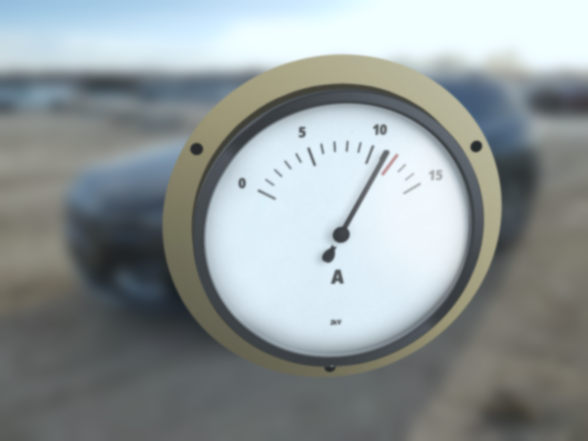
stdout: 11; A
